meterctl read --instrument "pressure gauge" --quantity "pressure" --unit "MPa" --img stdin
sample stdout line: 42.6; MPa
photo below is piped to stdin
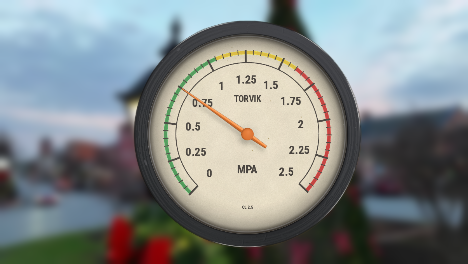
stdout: 0.75; MPa
